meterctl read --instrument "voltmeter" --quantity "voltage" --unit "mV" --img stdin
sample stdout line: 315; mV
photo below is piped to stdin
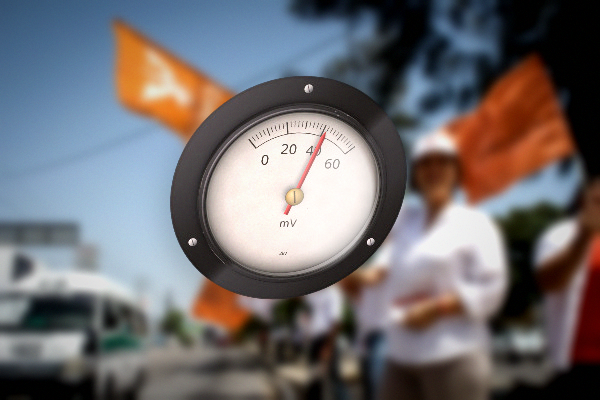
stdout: 40; mV
